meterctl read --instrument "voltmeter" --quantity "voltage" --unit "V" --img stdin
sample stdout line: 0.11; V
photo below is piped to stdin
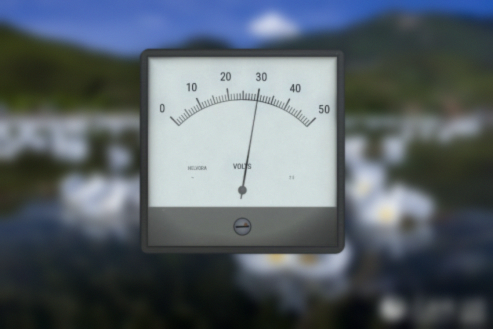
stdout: 30; V
